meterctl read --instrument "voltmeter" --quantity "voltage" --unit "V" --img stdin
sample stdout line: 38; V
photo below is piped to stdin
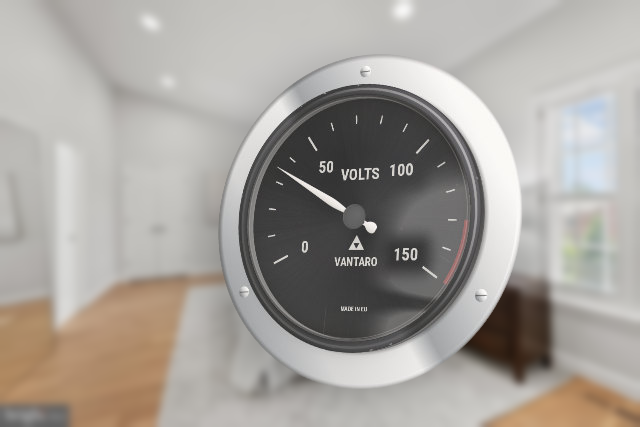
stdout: 35; V
